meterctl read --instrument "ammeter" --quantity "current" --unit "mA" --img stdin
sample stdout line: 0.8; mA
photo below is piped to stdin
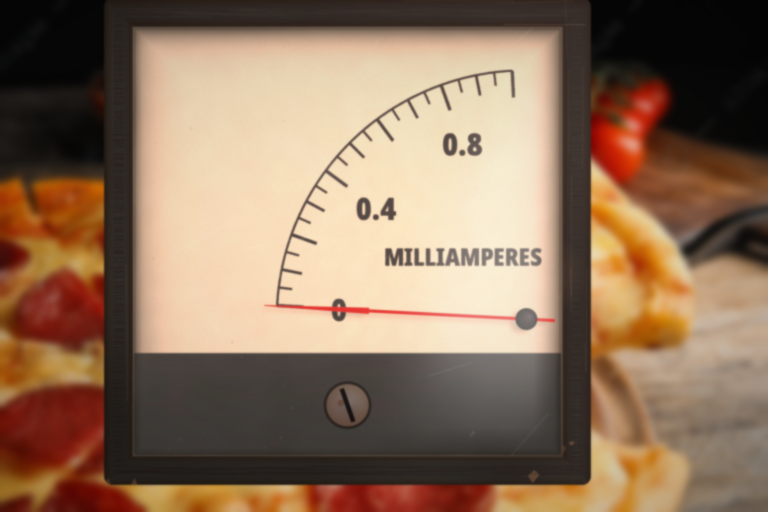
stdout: 0; mA
